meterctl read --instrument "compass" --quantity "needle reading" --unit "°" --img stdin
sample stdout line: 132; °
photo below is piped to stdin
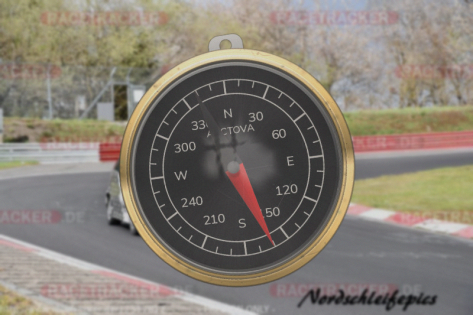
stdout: 160; °
